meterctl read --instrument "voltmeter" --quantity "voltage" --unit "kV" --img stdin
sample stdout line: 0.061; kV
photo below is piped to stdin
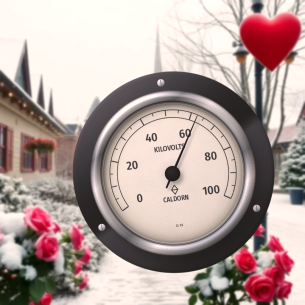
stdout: 62.5; kV
